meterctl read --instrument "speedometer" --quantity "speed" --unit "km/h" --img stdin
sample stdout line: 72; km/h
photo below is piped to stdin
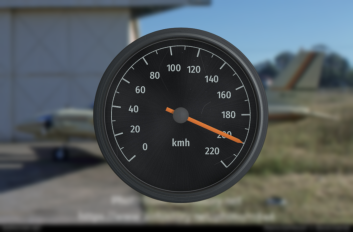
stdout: 200; km/h
